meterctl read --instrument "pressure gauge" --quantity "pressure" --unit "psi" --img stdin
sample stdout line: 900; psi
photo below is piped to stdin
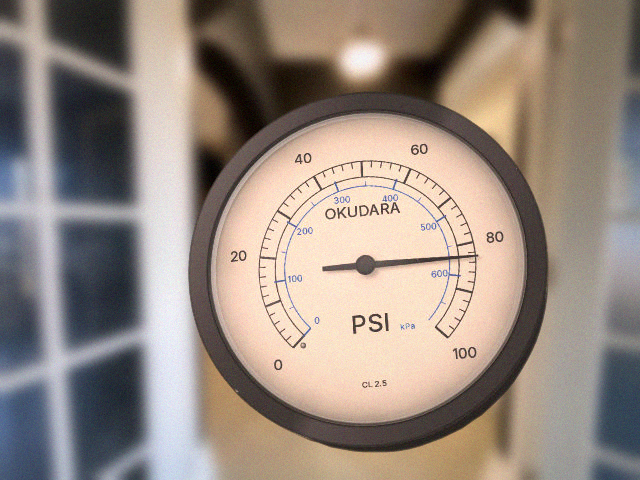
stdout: 83; psi
